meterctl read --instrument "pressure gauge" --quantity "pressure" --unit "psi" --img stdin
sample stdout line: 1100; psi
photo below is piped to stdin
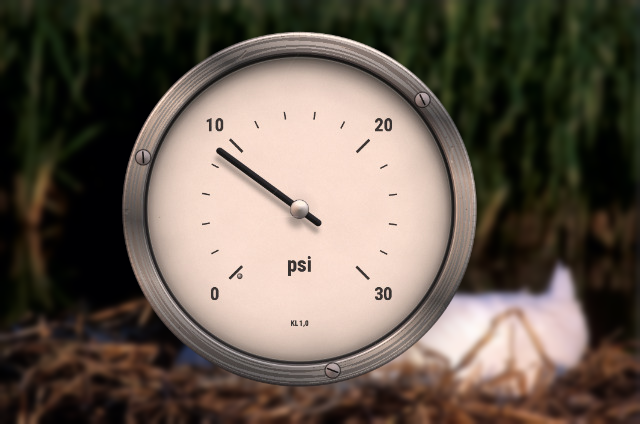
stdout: 9; psi
